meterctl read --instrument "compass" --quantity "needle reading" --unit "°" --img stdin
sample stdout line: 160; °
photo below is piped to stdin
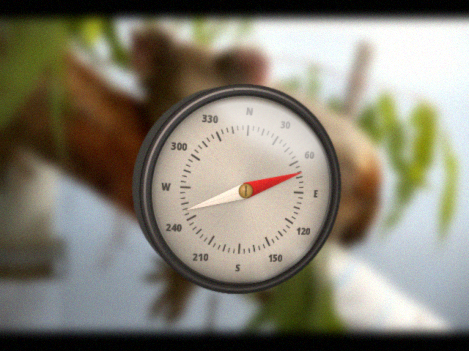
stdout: 70; °
